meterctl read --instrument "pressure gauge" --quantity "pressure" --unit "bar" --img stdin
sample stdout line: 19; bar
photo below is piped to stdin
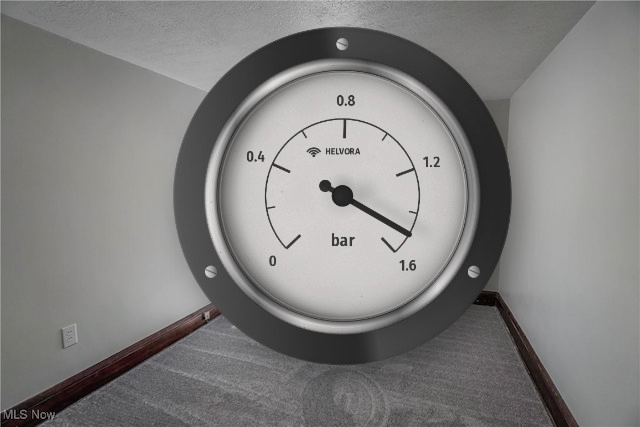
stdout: 1.5; bar
